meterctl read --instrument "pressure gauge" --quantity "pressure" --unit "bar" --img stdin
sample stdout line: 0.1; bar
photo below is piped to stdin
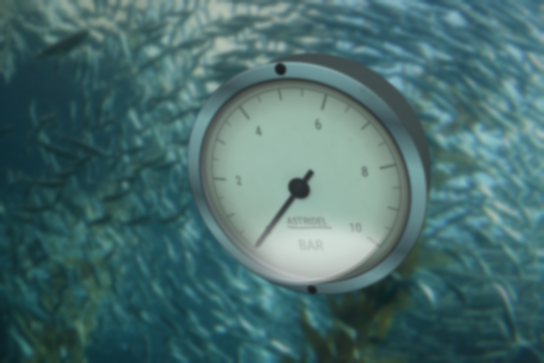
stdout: 0; bar
